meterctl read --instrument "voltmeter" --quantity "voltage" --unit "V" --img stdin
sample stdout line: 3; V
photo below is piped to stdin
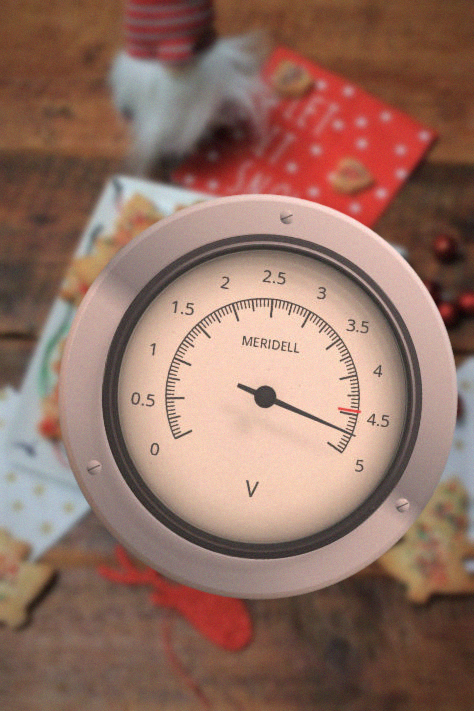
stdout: 4.75; V
